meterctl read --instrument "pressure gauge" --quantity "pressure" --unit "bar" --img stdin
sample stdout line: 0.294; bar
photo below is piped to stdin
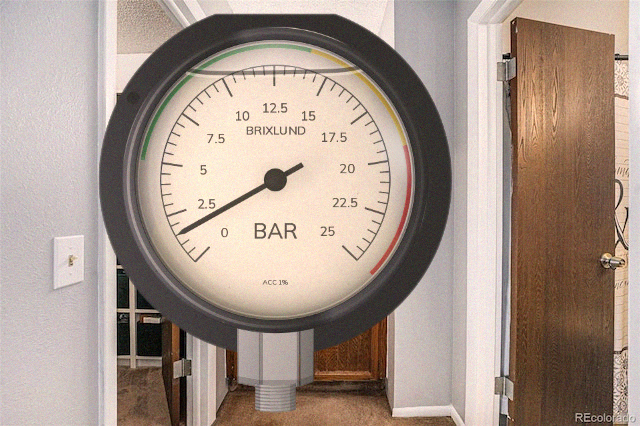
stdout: 1.5; bar
